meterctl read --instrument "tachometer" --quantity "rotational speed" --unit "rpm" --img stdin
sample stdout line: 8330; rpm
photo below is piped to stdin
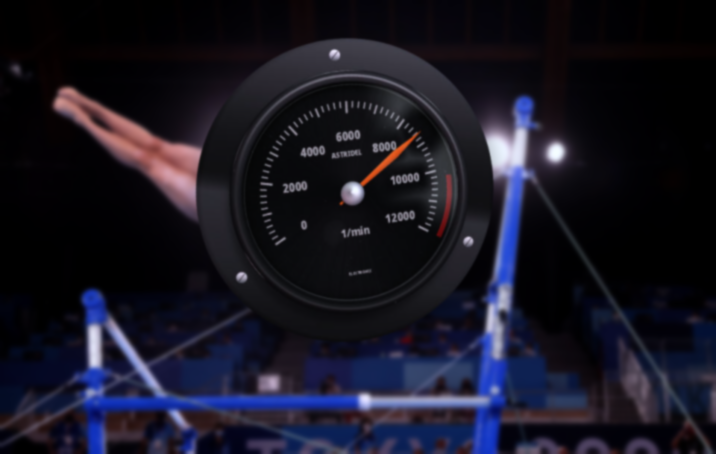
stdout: 8600; rpm
